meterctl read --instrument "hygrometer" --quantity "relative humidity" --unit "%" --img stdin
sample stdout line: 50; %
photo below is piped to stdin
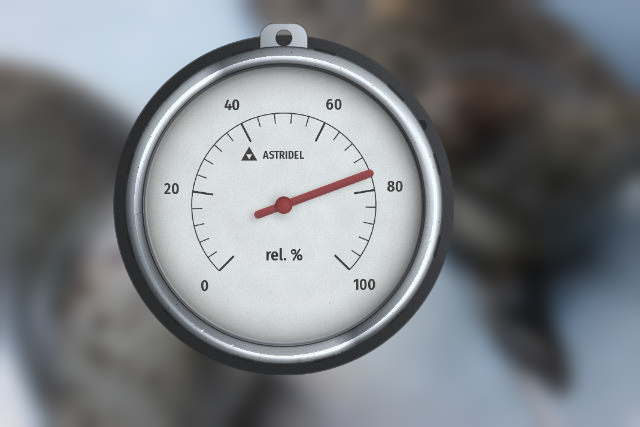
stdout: 76; %
